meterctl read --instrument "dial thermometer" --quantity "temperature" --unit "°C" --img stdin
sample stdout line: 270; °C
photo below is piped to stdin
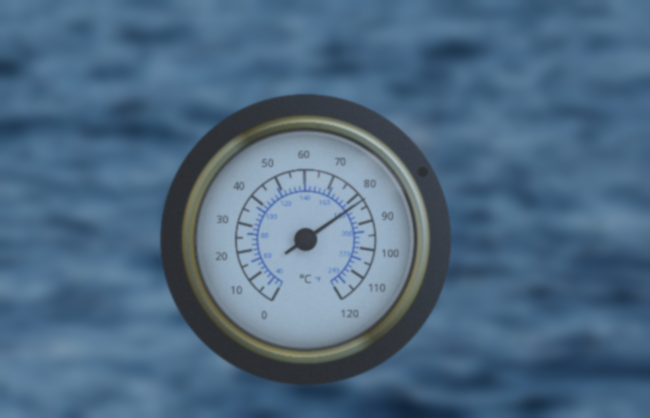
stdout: 82.5; °C
